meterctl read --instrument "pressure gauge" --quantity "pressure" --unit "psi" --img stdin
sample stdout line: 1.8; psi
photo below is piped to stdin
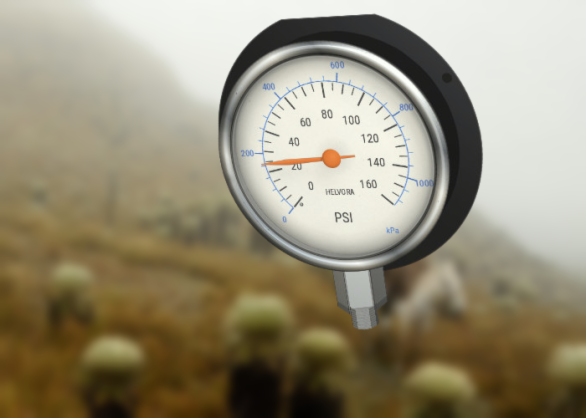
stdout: 25; psi
